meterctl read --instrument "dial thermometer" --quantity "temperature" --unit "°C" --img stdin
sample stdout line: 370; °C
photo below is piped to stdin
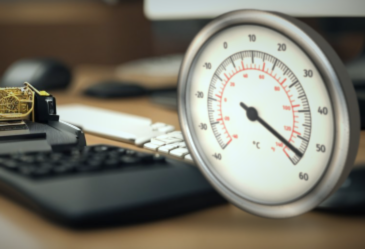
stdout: 55; °C
